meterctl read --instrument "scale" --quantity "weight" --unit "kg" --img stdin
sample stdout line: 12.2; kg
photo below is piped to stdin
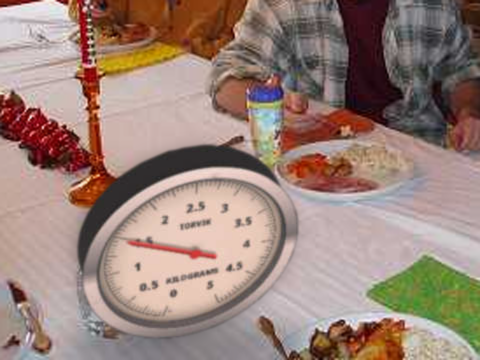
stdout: 1.5; kg
